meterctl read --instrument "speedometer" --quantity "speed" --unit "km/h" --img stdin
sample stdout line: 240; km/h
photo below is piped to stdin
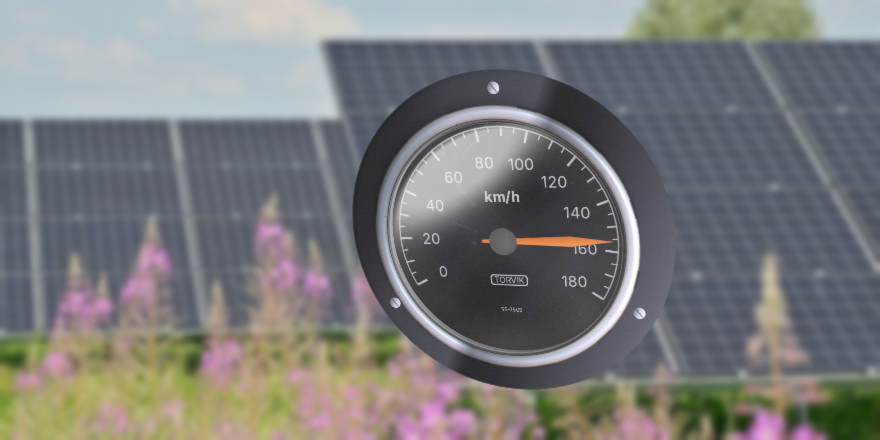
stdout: 155; km/h
